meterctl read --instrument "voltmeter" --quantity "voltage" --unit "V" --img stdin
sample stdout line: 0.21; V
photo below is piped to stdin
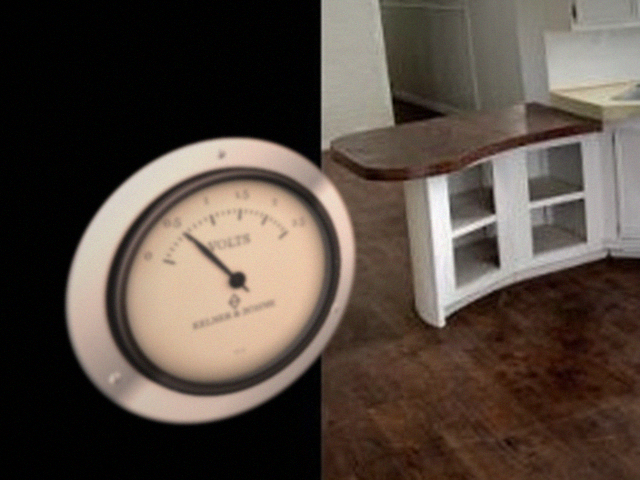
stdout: 0.5; V
